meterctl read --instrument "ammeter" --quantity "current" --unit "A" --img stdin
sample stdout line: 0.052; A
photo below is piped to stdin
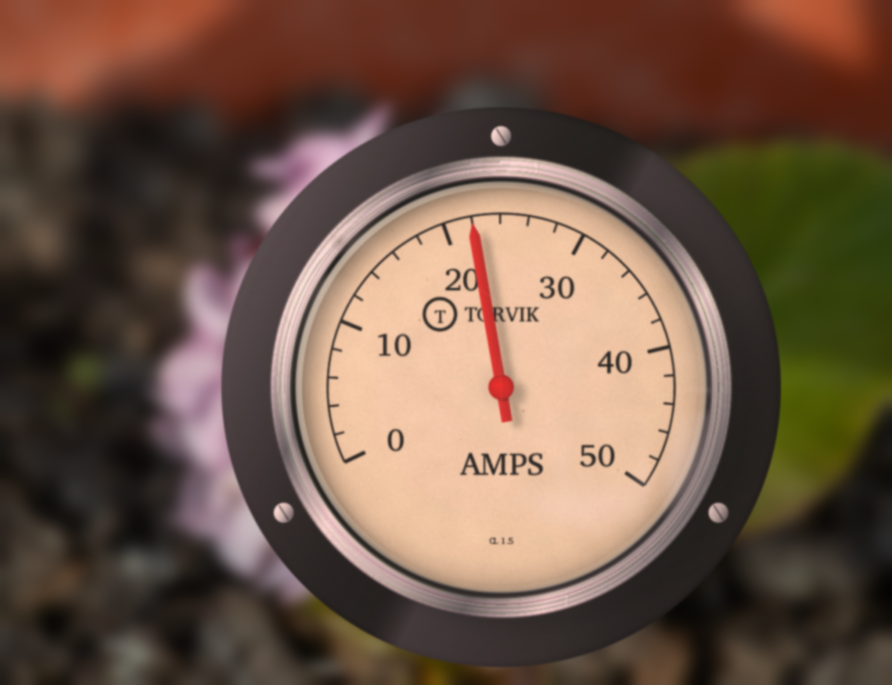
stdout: 22; A
